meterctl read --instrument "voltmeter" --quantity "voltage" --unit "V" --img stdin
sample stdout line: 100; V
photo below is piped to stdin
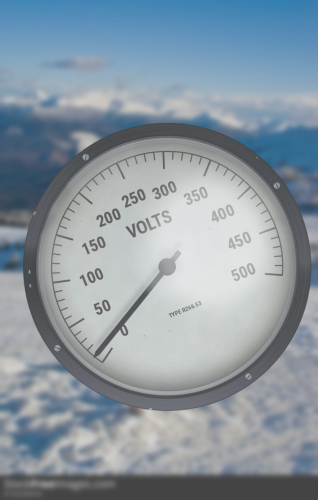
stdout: 10; V
